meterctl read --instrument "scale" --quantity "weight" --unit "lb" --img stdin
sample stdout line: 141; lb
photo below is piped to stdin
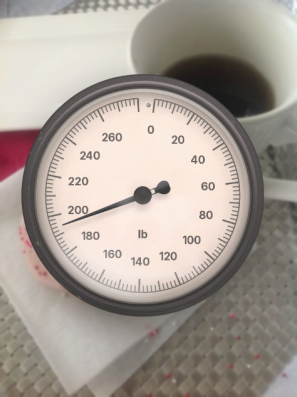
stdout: 194; lb
